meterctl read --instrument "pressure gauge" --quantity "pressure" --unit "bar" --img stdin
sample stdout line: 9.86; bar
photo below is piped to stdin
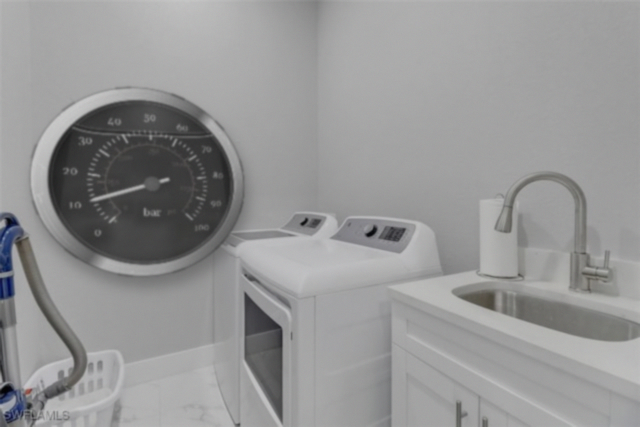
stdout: 10; bar
